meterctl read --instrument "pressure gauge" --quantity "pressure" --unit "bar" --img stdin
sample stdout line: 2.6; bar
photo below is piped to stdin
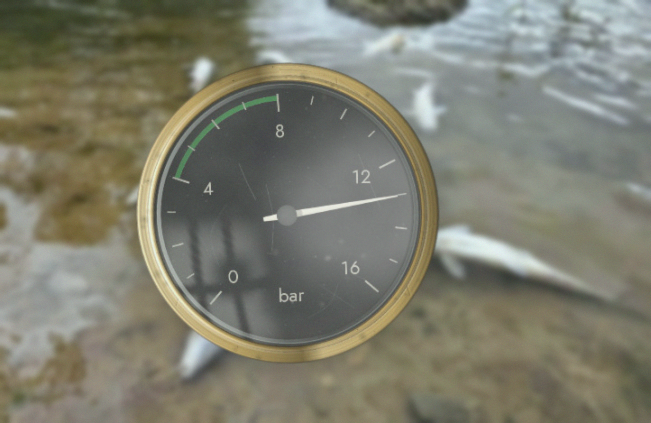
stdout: 13; bar
